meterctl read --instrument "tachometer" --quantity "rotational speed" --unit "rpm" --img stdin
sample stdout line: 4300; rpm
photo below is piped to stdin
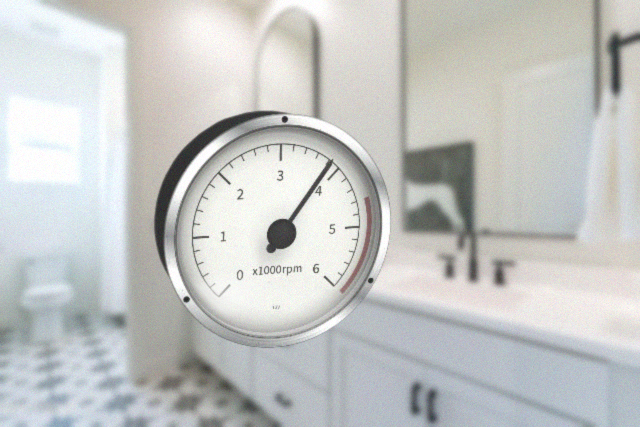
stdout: 3800; rpm
